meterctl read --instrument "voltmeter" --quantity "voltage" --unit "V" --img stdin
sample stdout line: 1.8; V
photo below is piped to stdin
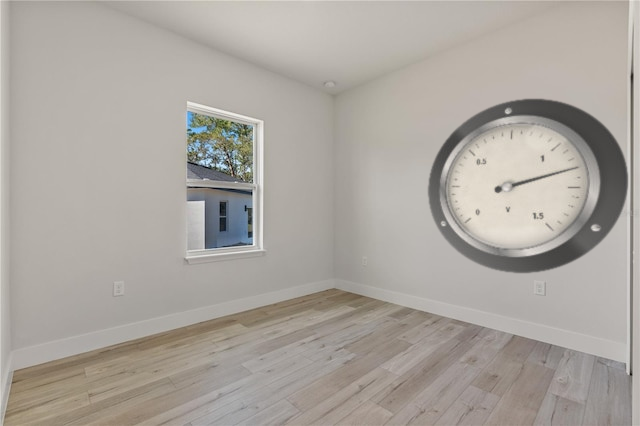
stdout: 1.15; V
